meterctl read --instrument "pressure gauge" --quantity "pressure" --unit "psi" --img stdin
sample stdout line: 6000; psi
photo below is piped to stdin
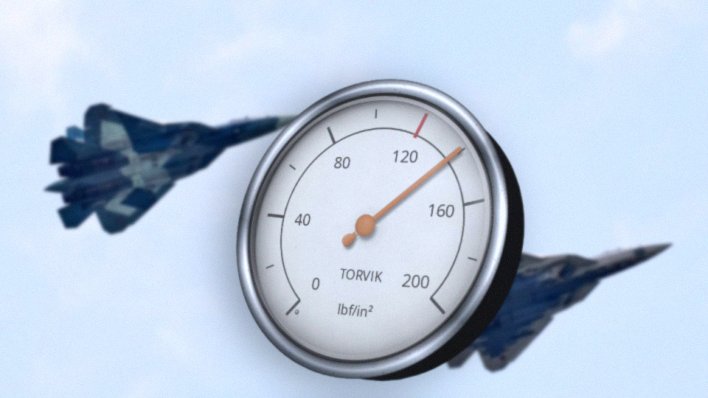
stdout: 140; psi
